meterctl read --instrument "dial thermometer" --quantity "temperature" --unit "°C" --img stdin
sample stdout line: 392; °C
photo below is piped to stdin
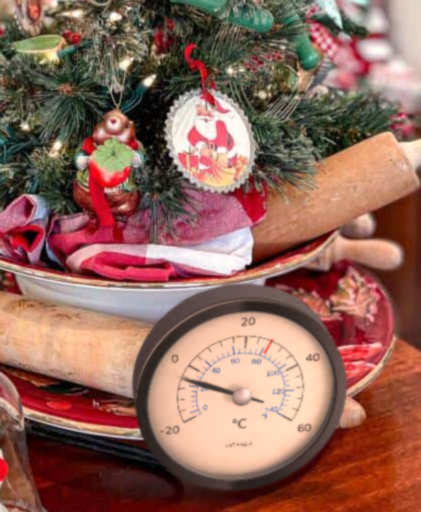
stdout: -4; °C
